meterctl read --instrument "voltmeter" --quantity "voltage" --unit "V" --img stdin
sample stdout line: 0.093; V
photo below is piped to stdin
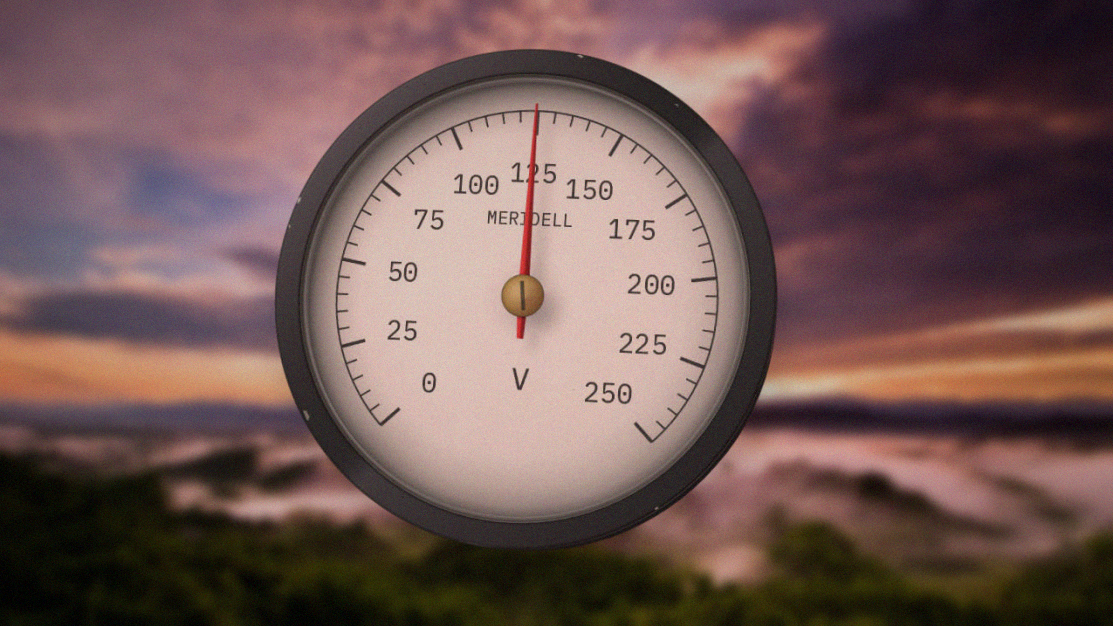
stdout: 125; V
